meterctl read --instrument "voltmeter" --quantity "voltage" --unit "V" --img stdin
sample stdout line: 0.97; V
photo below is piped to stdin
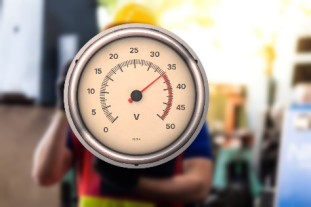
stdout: 35; V
